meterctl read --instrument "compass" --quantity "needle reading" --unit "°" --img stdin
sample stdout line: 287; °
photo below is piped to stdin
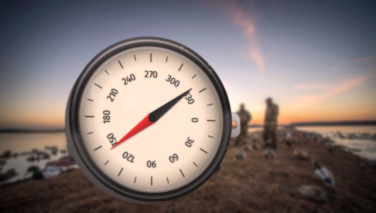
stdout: 142.5; °
